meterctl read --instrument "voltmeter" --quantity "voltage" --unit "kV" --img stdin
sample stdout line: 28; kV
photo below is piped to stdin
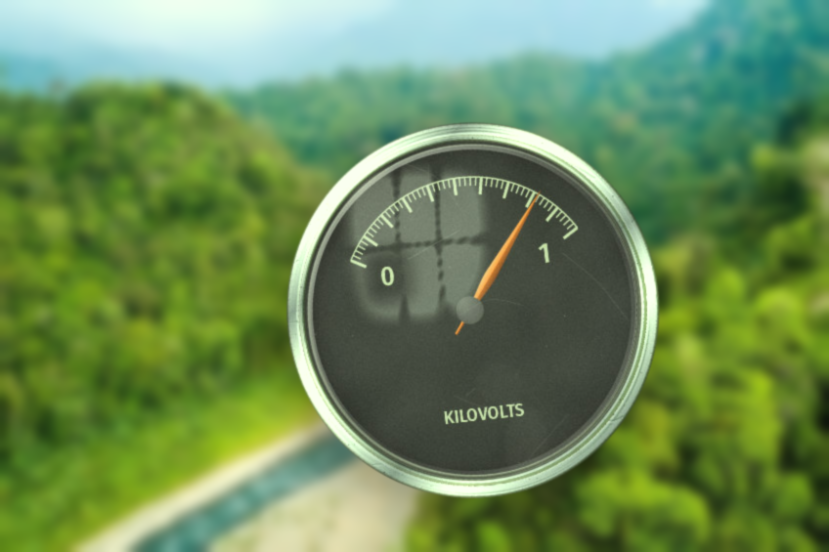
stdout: 0.82; kV
